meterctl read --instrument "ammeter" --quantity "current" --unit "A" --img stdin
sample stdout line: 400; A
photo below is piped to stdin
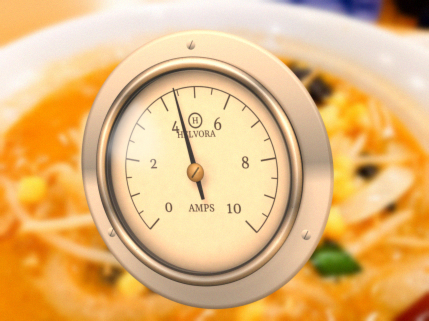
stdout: 4.5; A
